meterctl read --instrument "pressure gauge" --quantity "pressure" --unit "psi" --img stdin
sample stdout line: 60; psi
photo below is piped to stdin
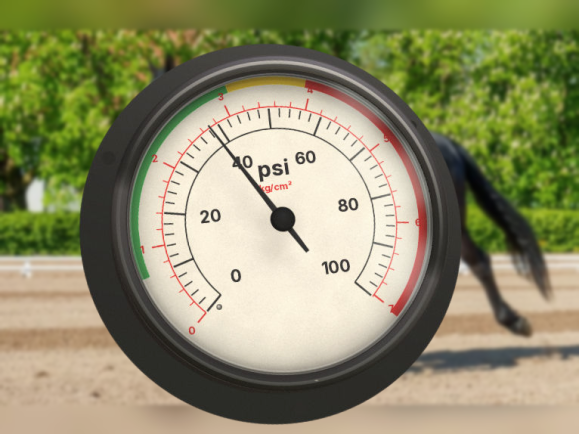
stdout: 38; psi
